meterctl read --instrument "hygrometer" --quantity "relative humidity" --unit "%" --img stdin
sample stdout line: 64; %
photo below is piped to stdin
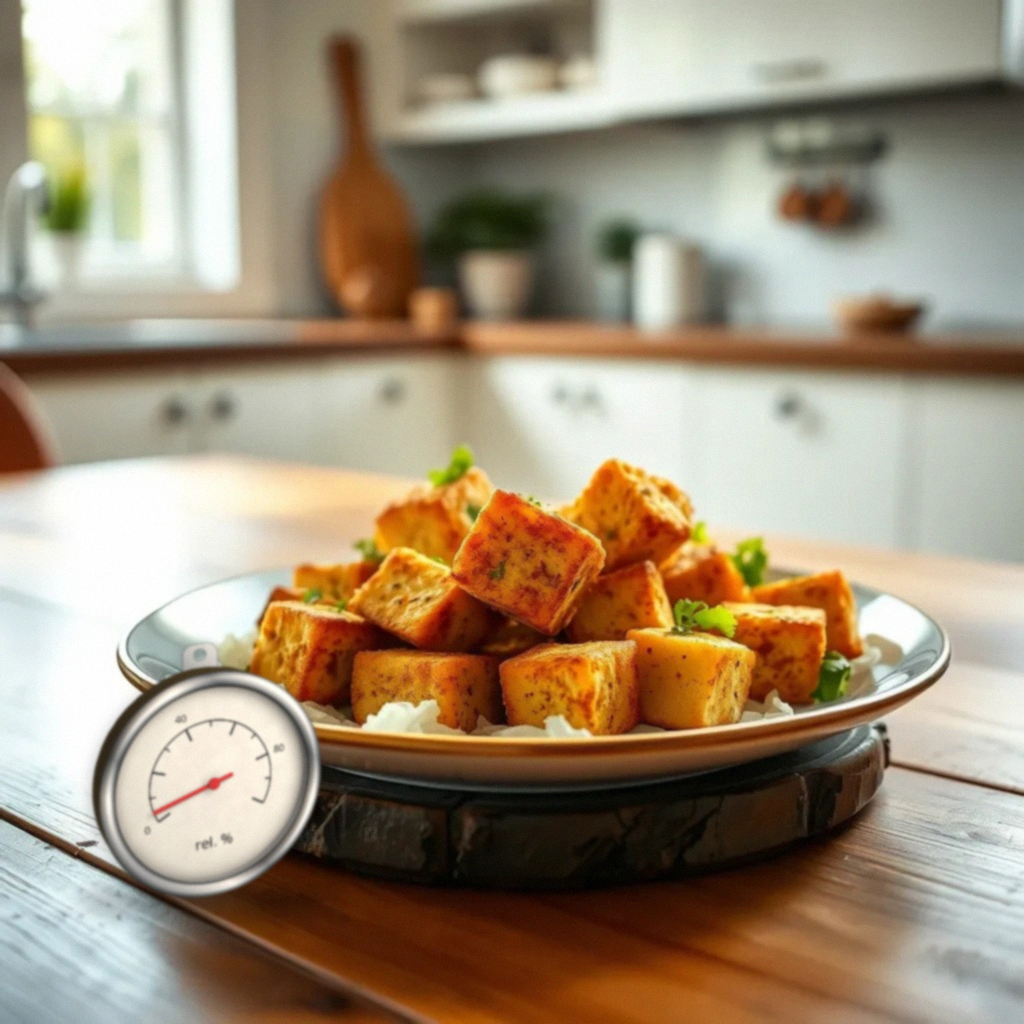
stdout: 5; %
